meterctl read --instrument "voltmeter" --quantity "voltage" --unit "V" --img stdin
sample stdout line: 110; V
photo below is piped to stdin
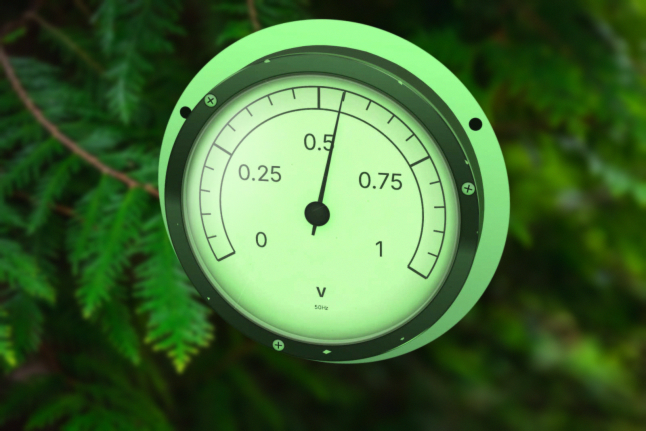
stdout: 0.55; V
